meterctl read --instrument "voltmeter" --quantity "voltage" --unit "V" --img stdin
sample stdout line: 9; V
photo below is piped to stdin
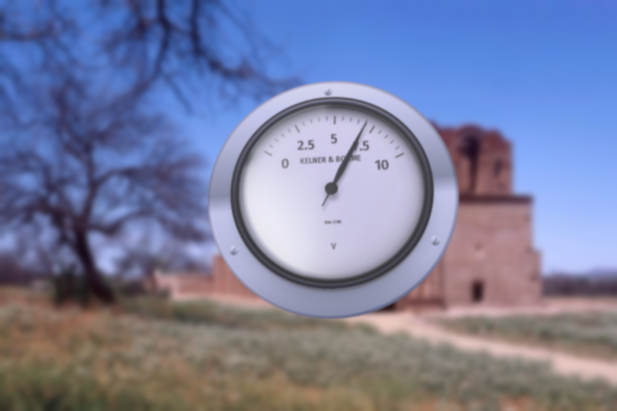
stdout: 7; V
